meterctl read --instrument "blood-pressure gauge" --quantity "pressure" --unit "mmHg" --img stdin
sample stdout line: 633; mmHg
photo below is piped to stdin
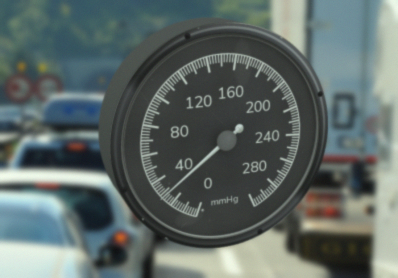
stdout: 30; mmHg
